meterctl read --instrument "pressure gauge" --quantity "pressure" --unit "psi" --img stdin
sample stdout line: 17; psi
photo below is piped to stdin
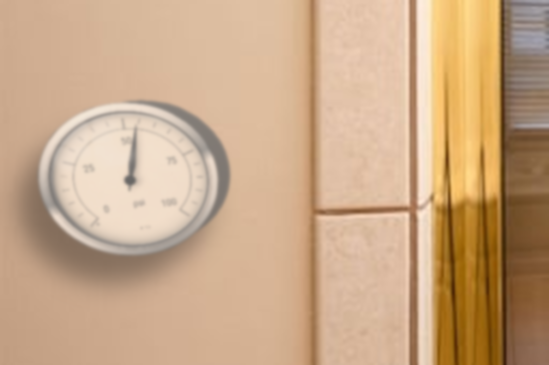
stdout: 55; psi
